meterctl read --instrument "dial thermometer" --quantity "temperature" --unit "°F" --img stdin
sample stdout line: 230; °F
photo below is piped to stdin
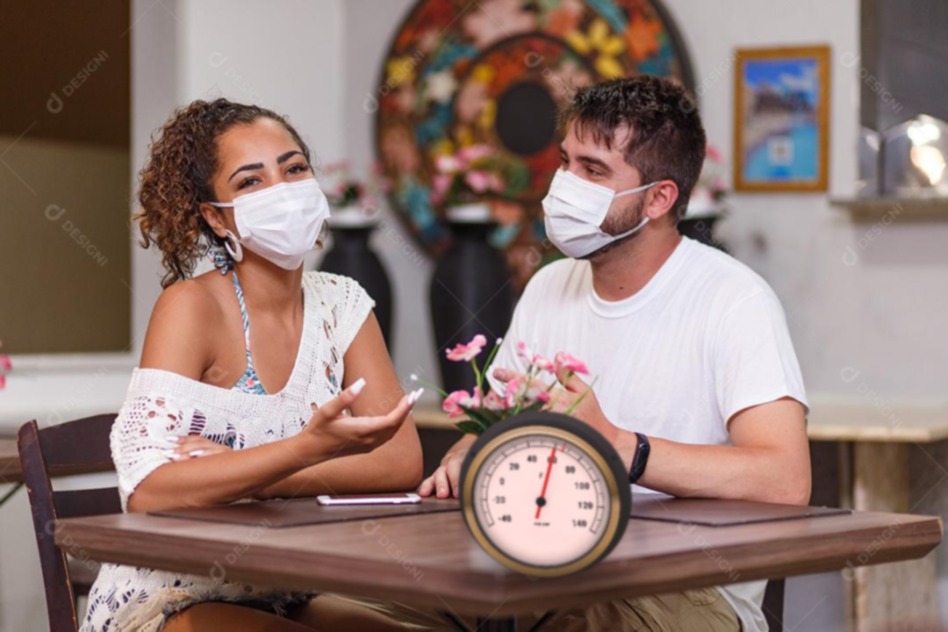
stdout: 60; °F
